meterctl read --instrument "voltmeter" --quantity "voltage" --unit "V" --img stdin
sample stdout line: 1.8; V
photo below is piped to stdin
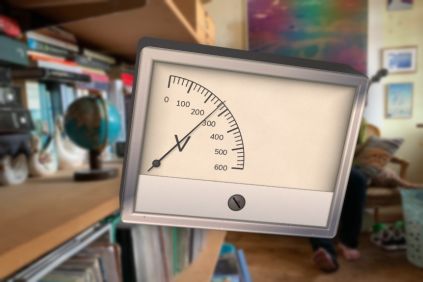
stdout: 260; V
